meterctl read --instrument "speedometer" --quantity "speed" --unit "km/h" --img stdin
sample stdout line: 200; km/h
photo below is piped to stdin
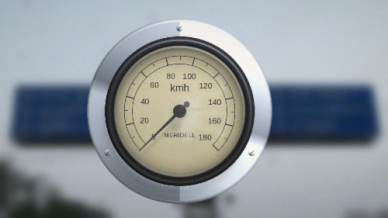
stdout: 0; km/h
